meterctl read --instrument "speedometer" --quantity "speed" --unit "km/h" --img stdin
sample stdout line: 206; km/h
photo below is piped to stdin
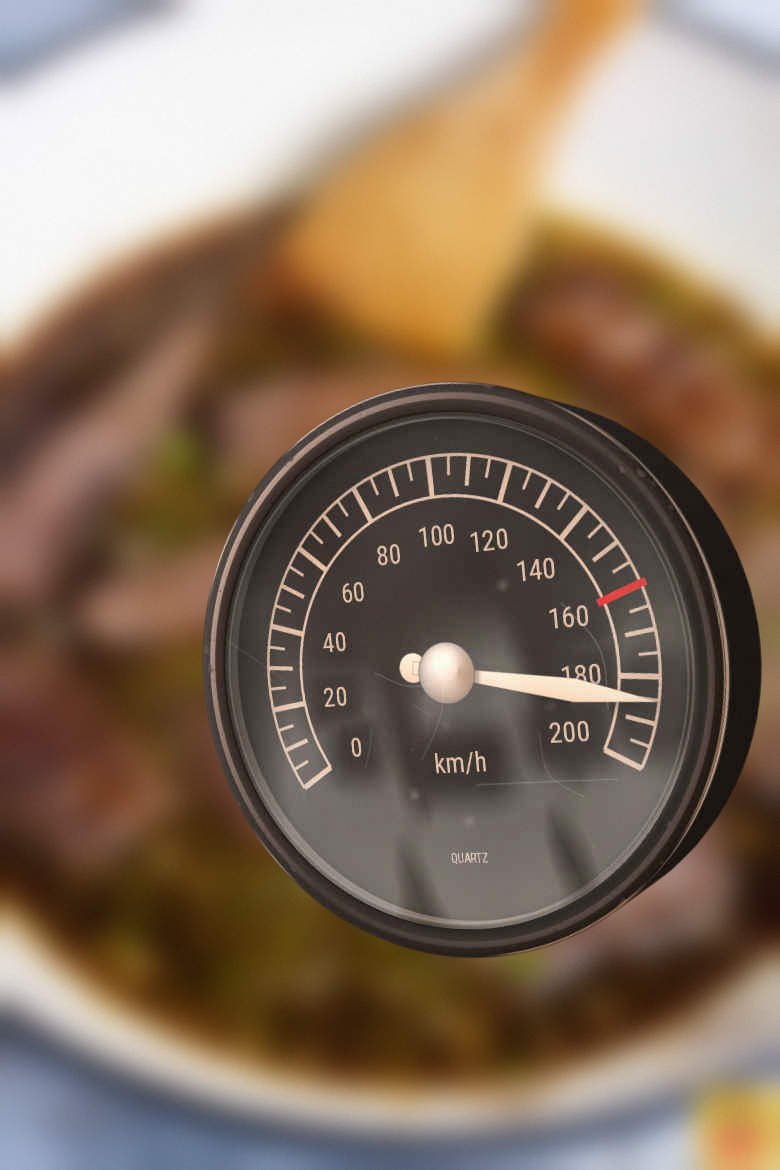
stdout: 185; km/h
